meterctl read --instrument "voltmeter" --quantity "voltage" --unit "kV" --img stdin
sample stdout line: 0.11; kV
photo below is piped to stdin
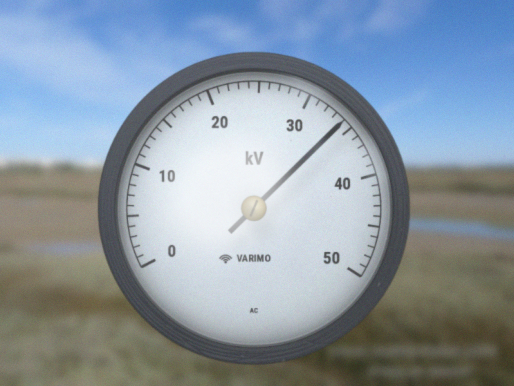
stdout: 34; kV
